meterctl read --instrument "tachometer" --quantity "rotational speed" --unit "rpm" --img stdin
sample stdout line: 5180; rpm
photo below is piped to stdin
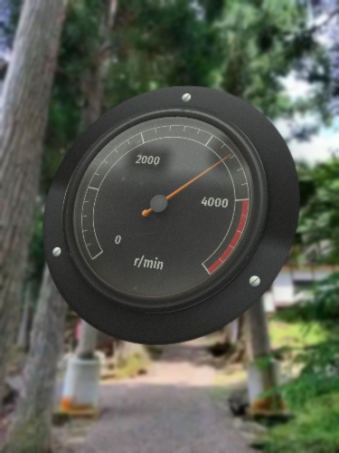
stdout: 3400; rpm
